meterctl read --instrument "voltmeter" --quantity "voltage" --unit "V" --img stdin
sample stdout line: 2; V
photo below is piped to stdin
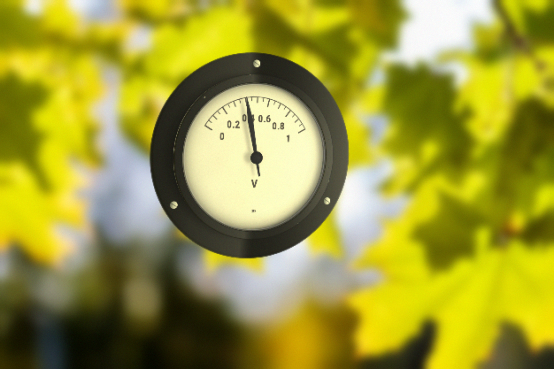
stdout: 0.4; V
